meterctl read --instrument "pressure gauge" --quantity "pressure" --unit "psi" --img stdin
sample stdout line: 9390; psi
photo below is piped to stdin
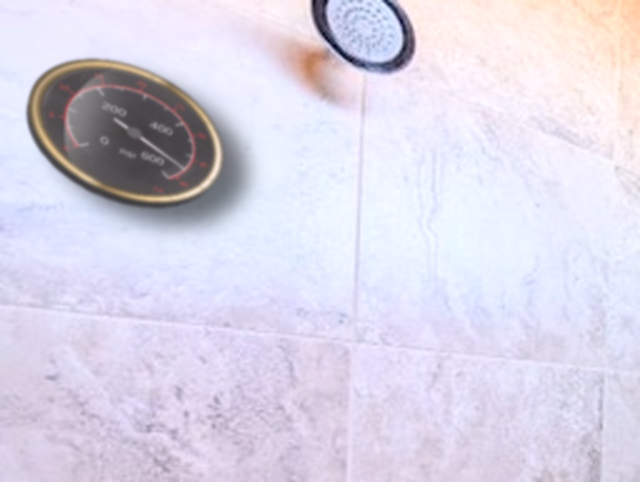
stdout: 550; psi
